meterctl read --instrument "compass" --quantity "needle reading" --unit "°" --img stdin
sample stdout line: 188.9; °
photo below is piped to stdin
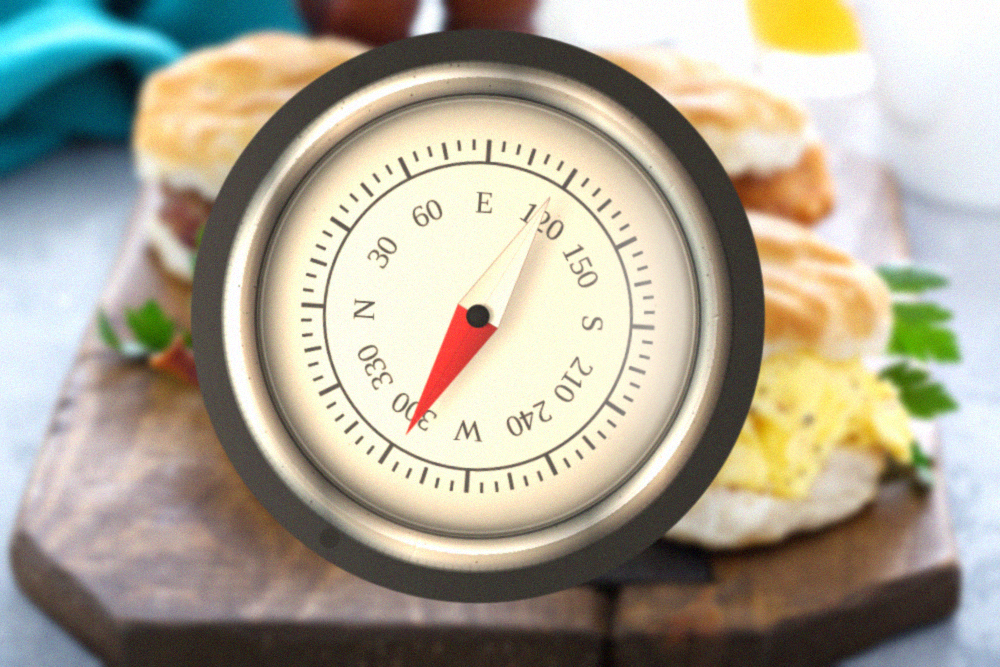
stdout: 297.5; °
